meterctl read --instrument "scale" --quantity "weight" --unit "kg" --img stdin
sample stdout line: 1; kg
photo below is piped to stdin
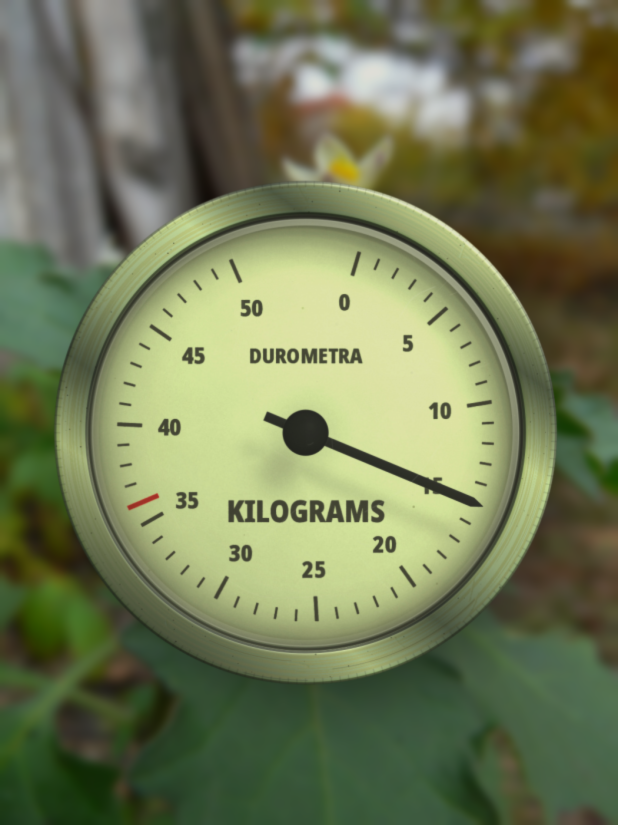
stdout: 15; kg
